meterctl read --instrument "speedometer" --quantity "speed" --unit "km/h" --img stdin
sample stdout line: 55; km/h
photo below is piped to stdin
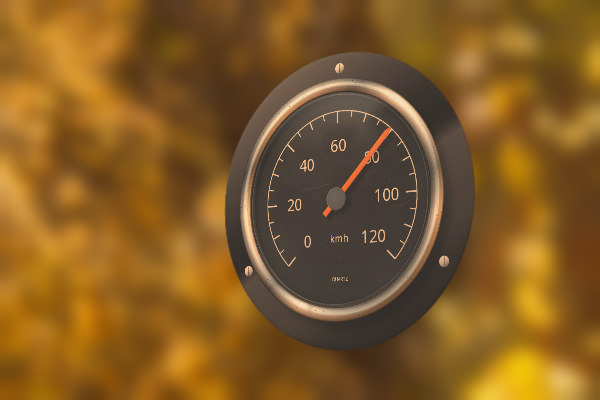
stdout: 80; km/h
